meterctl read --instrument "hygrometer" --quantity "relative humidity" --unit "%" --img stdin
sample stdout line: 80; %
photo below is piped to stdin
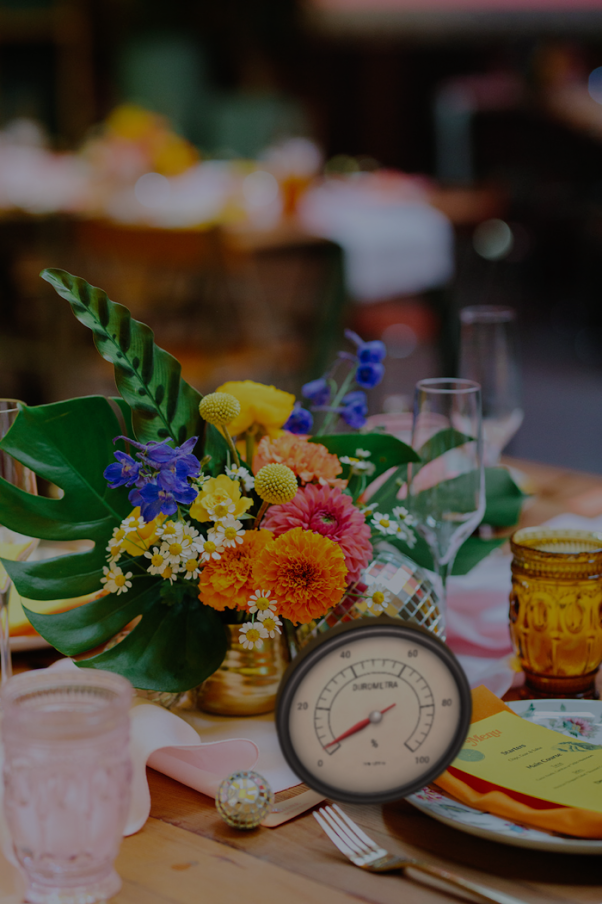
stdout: 4; %
